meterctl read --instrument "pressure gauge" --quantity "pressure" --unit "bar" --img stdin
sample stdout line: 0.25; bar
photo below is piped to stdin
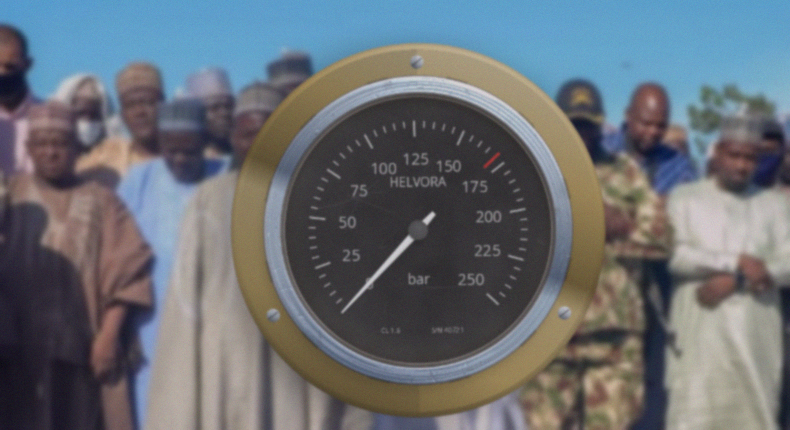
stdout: 0; bar
